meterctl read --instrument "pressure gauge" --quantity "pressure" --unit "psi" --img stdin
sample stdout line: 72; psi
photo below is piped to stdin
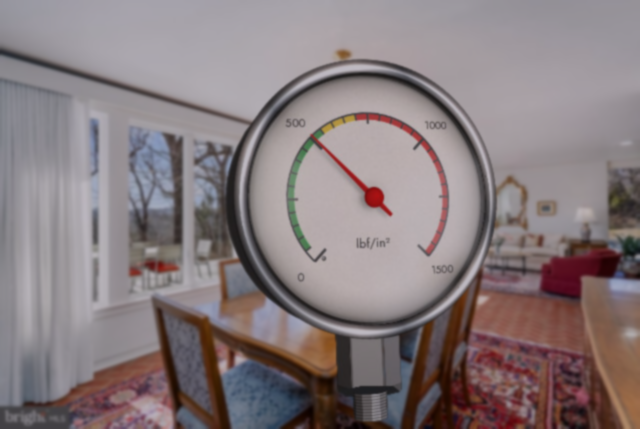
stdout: 500; psi
